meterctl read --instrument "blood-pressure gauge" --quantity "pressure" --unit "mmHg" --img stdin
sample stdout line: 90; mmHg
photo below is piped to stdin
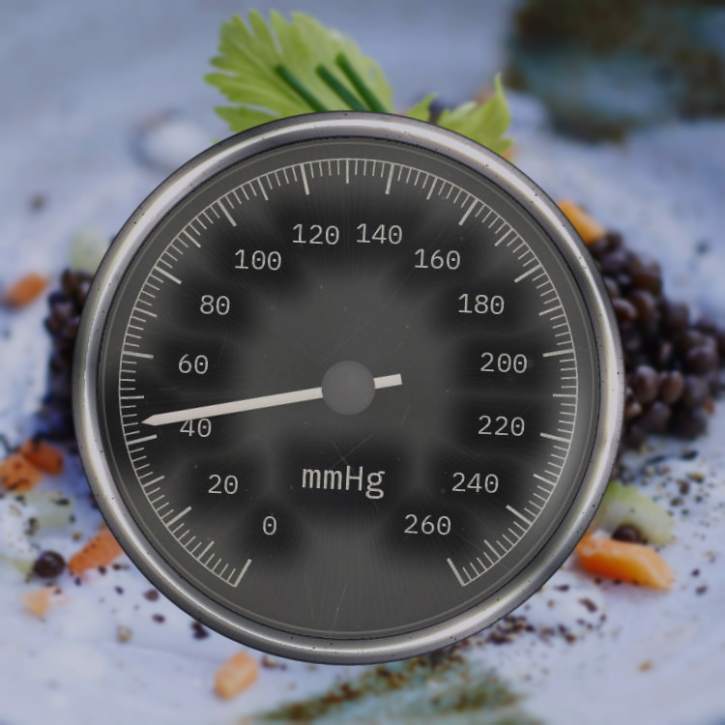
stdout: 44; mmHg
